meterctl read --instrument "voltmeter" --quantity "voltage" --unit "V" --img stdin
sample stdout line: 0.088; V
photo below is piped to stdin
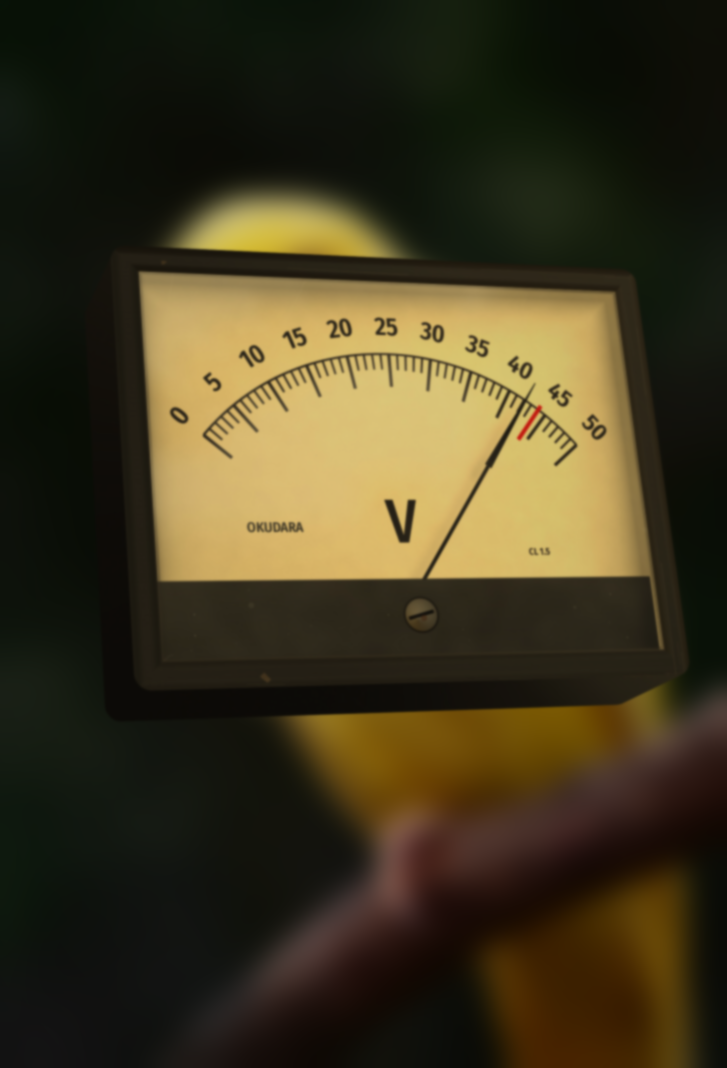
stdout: 42; V
